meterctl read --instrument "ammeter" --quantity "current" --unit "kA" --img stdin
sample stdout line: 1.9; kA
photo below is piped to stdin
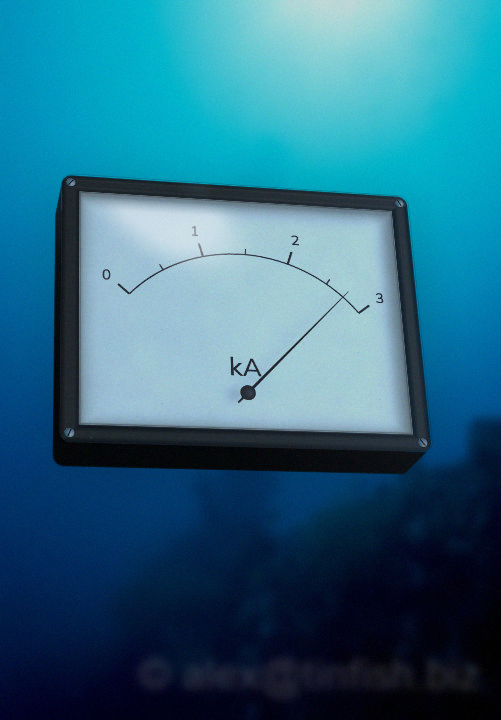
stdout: 2.75; kA
